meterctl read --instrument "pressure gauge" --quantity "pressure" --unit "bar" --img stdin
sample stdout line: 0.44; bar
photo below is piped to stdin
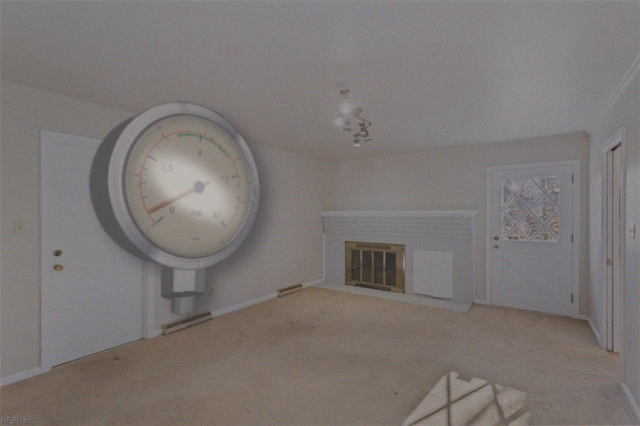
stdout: 0.5; bar
